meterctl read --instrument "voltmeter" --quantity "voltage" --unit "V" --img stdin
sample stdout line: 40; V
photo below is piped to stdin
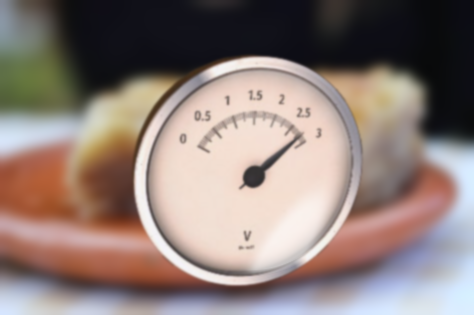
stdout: 2.75; V
